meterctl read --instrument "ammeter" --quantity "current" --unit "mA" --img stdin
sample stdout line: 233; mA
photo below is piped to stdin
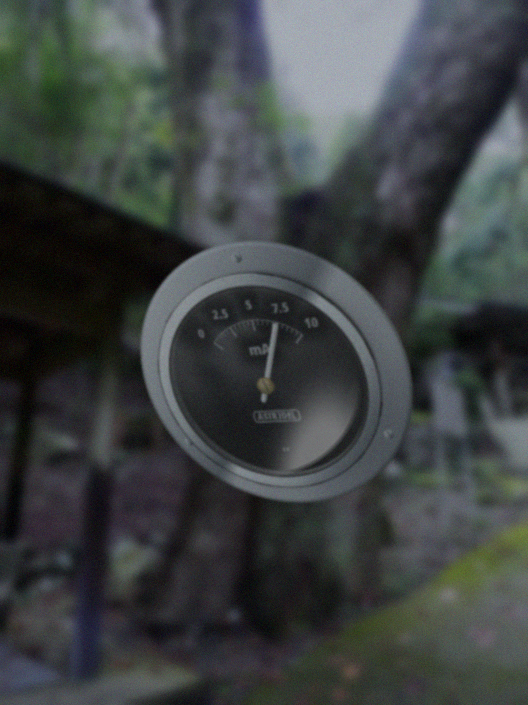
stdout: 7.5; mA
